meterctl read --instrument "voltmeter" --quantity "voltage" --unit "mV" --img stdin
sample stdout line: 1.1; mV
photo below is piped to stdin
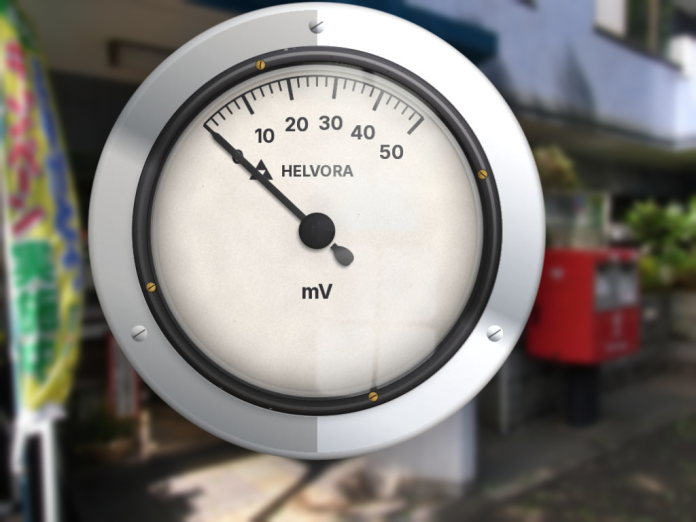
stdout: 0; mV
